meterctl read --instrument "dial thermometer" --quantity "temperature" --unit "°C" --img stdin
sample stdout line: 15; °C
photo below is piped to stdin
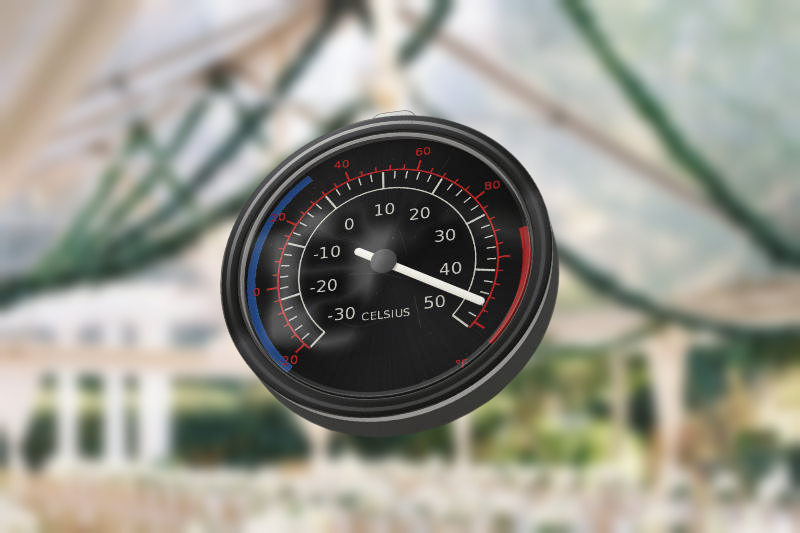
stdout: 46; °C
